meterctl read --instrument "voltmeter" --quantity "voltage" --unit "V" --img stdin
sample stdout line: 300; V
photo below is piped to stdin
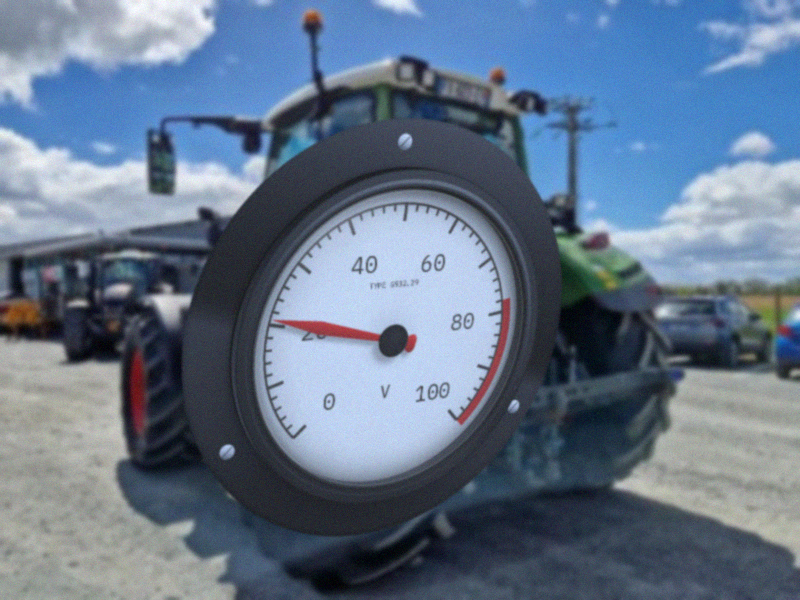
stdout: 21; V
